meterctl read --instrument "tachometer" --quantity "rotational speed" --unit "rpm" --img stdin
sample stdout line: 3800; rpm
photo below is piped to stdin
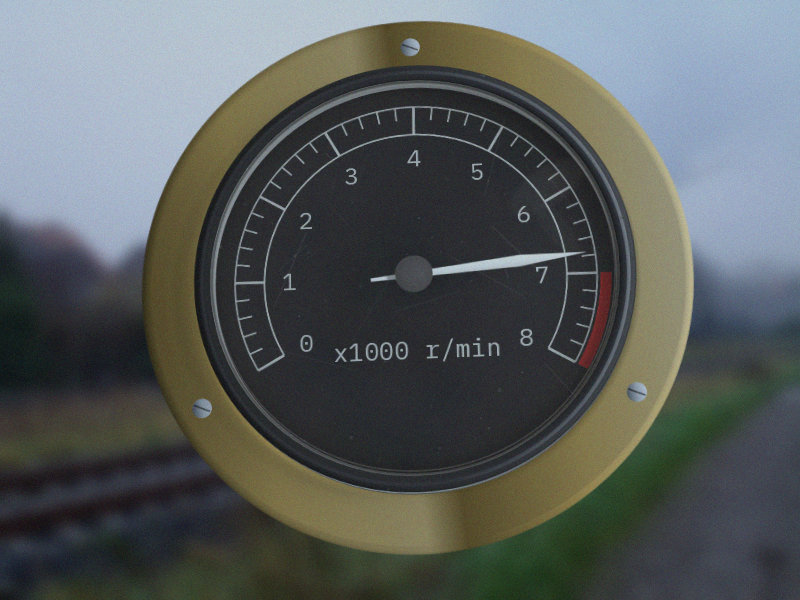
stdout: 6800; rpm
